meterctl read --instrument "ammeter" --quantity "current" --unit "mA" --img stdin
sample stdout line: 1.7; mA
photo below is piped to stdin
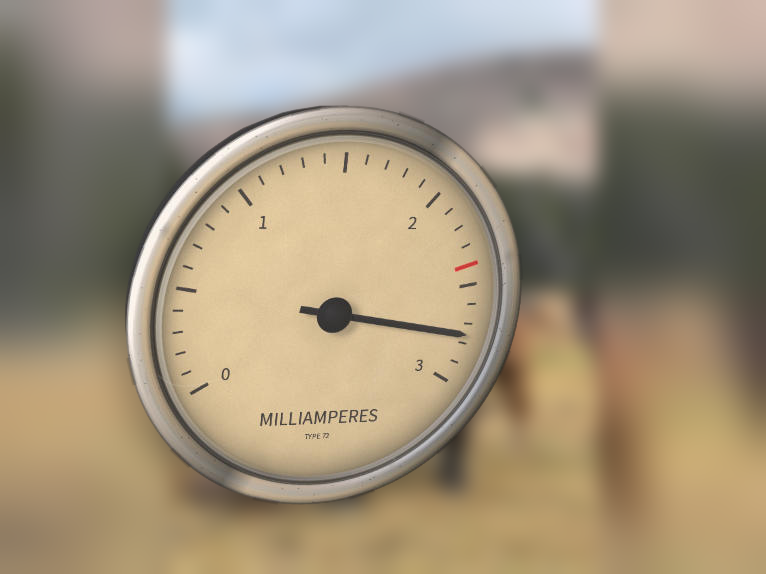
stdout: 2.75; mA
